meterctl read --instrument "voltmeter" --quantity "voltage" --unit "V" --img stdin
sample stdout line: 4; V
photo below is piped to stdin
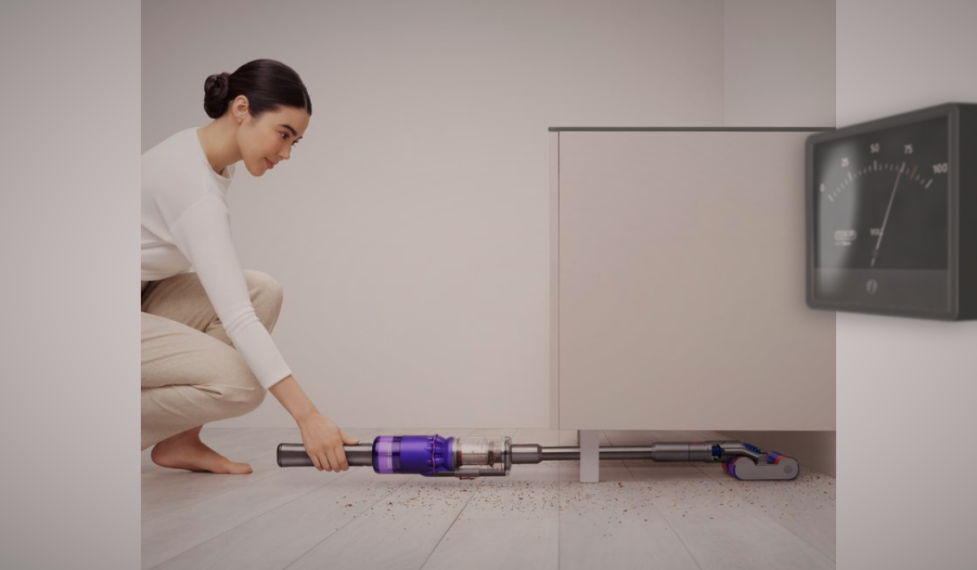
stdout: 75; V
